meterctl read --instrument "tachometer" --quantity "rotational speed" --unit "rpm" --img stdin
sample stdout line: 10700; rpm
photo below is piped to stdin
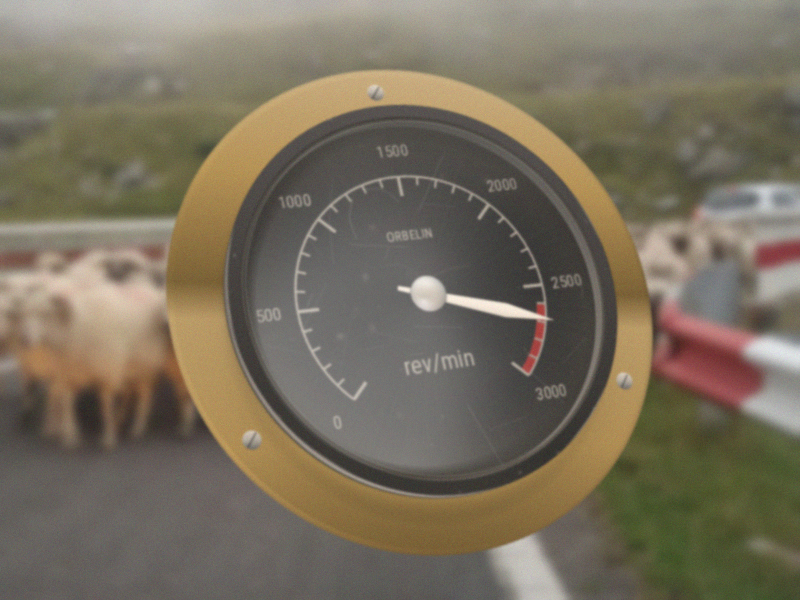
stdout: 2700; rpm
